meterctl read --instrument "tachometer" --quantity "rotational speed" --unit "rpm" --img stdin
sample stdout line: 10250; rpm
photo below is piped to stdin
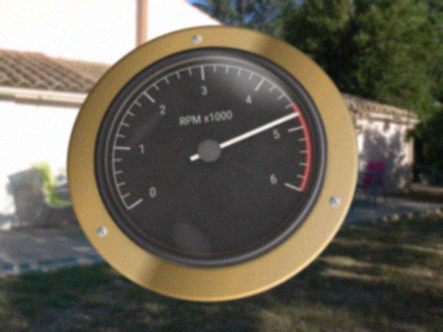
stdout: 4800; rpm
